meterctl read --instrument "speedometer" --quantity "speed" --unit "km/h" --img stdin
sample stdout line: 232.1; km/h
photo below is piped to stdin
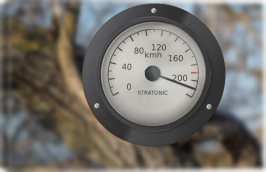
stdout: 210; km/h
